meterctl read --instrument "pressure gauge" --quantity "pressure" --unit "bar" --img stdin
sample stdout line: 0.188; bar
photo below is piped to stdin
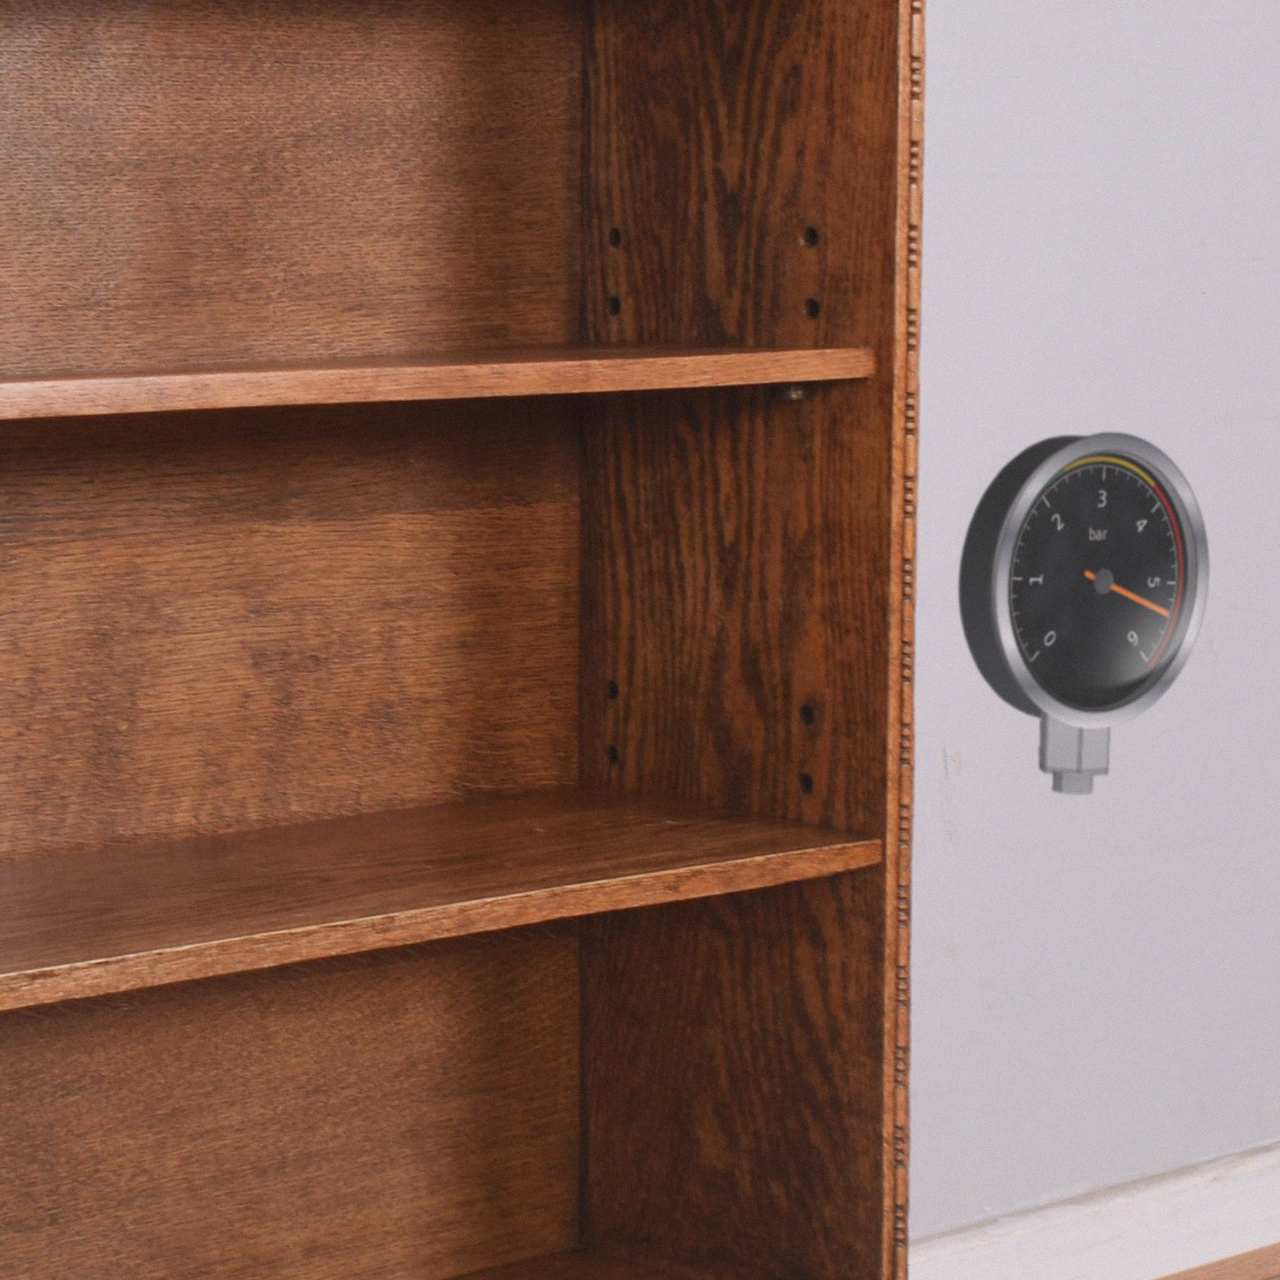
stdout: 5.4; bar
